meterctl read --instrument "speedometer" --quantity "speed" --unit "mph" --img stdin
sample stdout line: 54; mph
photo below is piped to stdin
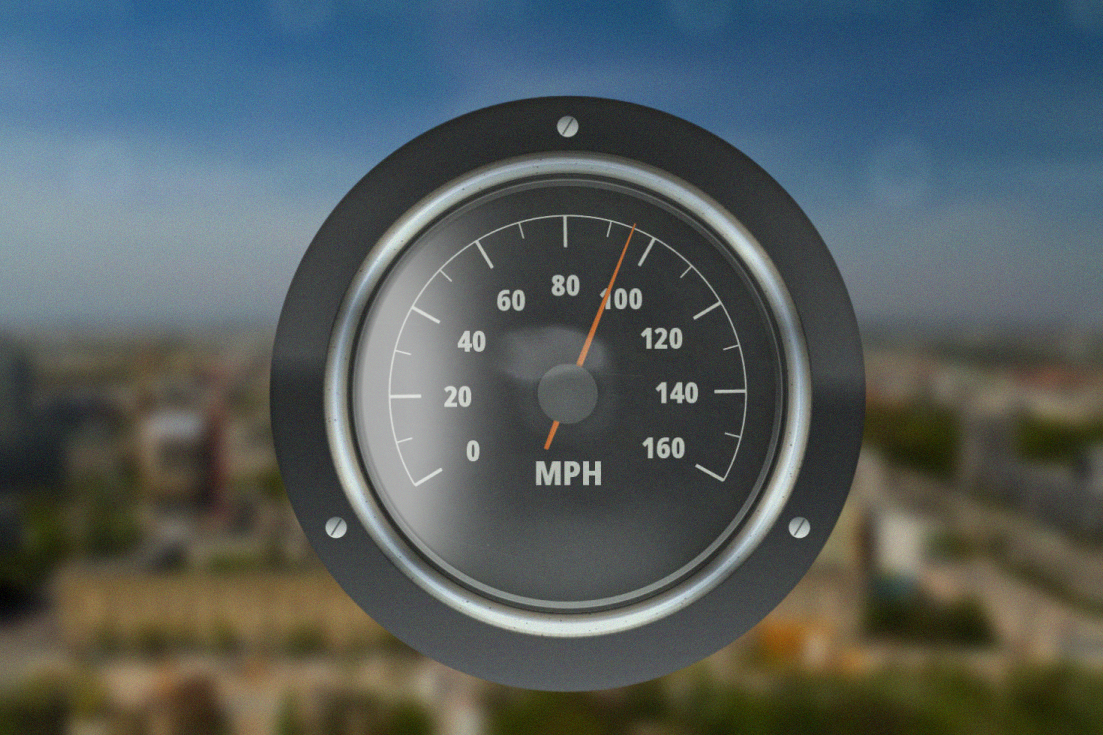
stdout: 95; mph
